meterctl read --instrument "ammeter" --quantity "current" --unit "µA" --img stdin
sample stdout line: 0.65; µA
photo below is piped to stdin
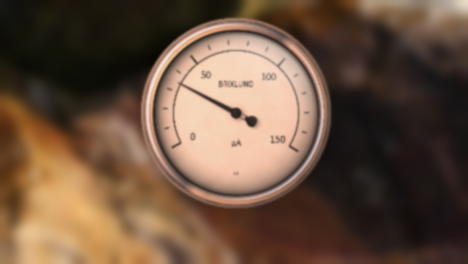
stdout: 35; µA
